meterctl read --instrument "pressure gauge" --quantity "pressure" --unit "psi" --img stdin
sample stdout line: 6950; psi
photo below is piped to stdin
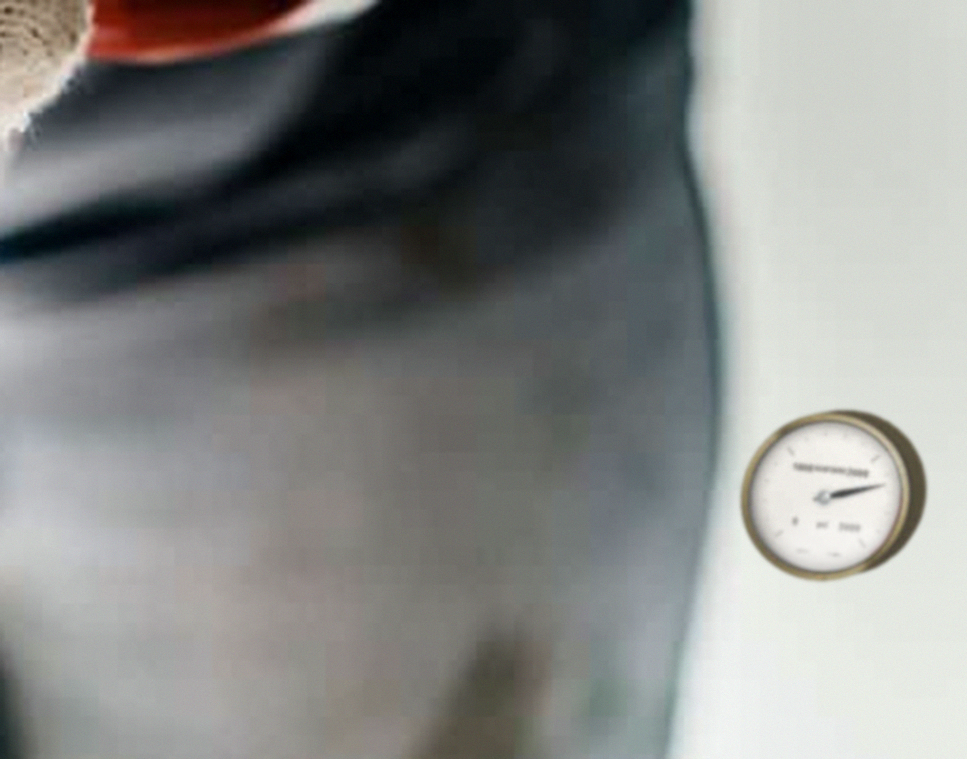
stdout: 2300; psi
